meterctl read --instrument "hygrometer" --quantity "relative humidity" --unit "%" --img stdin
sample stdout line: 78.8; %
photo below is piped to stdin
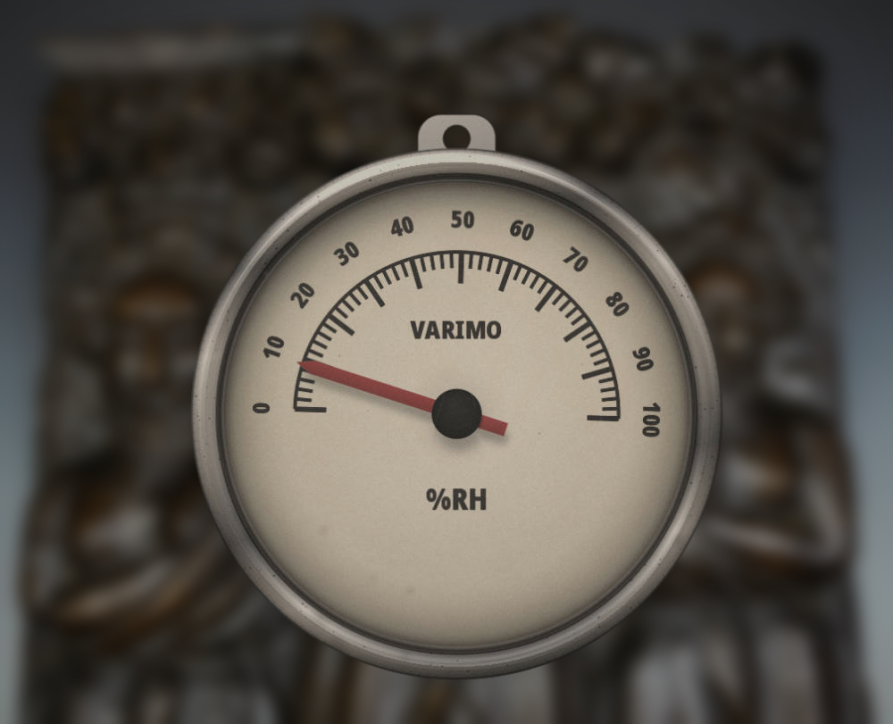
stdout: 9; %
